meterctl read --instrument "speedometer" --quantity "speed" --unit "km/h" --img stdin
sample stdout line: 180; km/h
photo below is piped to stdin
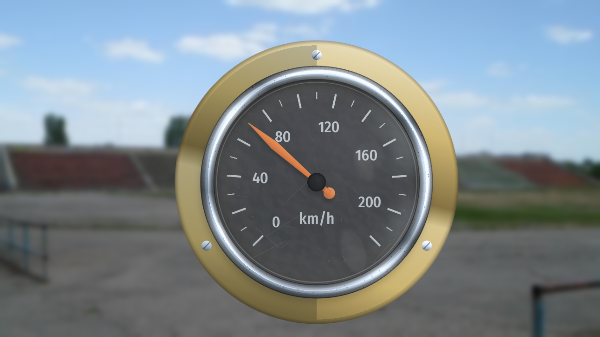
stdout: 70; km/h
